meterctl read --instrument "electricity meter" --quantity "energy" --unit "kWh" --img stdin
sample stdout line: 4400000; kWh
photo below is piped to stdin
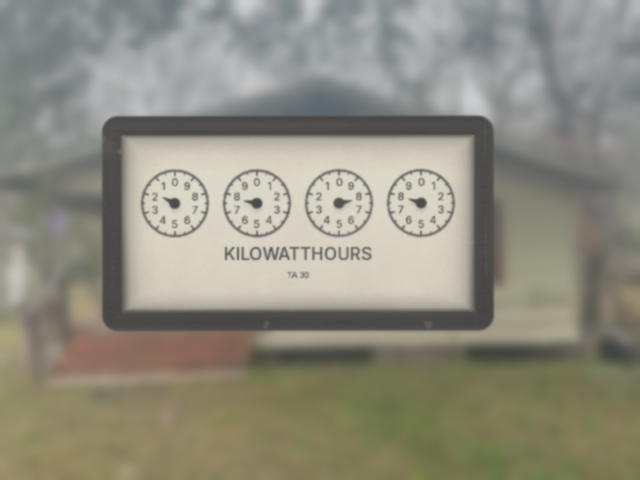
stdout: 1778; kWh
